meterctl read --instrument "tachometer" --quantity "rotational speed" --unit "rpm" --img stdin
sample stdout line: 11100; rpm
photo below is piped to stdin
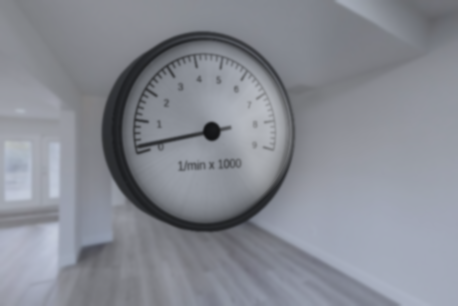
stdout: 200; rpm
